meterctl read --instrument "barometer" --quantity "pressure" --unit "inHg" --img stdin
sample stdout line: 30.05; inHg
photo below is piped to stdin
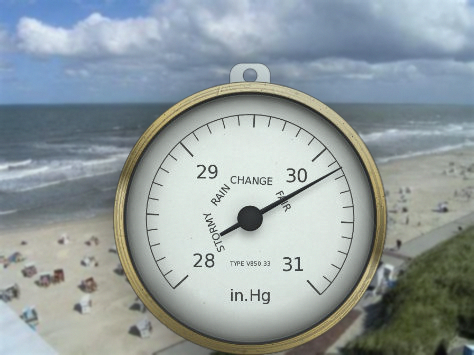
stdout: 30.15; inHg
